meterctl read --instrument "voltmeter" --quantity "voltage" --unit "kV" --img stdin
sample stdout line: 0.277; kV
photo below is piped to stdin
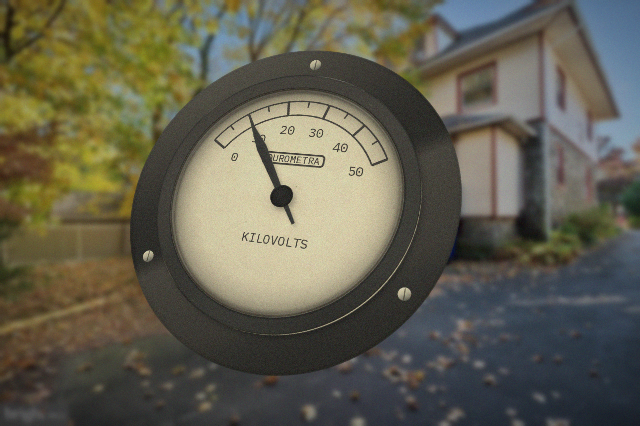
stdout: 10; kV
